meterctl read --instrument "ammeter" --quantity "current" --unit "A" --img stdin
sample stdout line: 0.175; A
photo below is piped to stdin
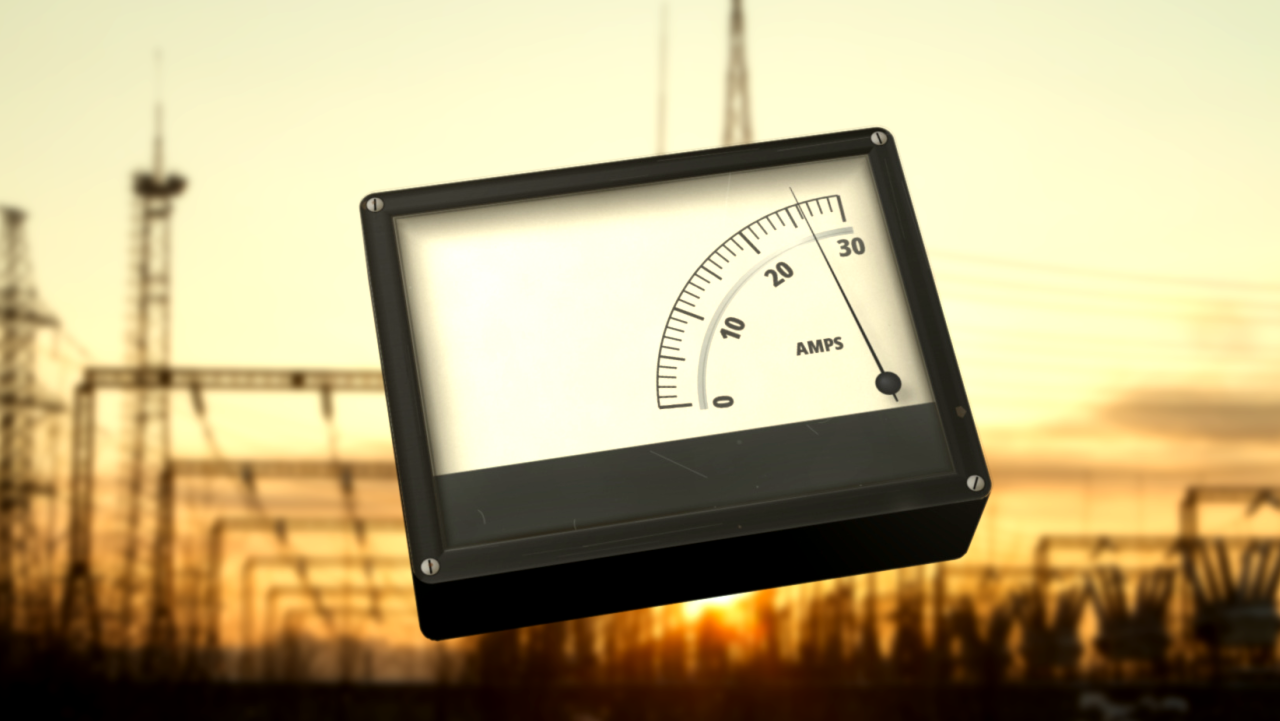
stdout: 26; A
